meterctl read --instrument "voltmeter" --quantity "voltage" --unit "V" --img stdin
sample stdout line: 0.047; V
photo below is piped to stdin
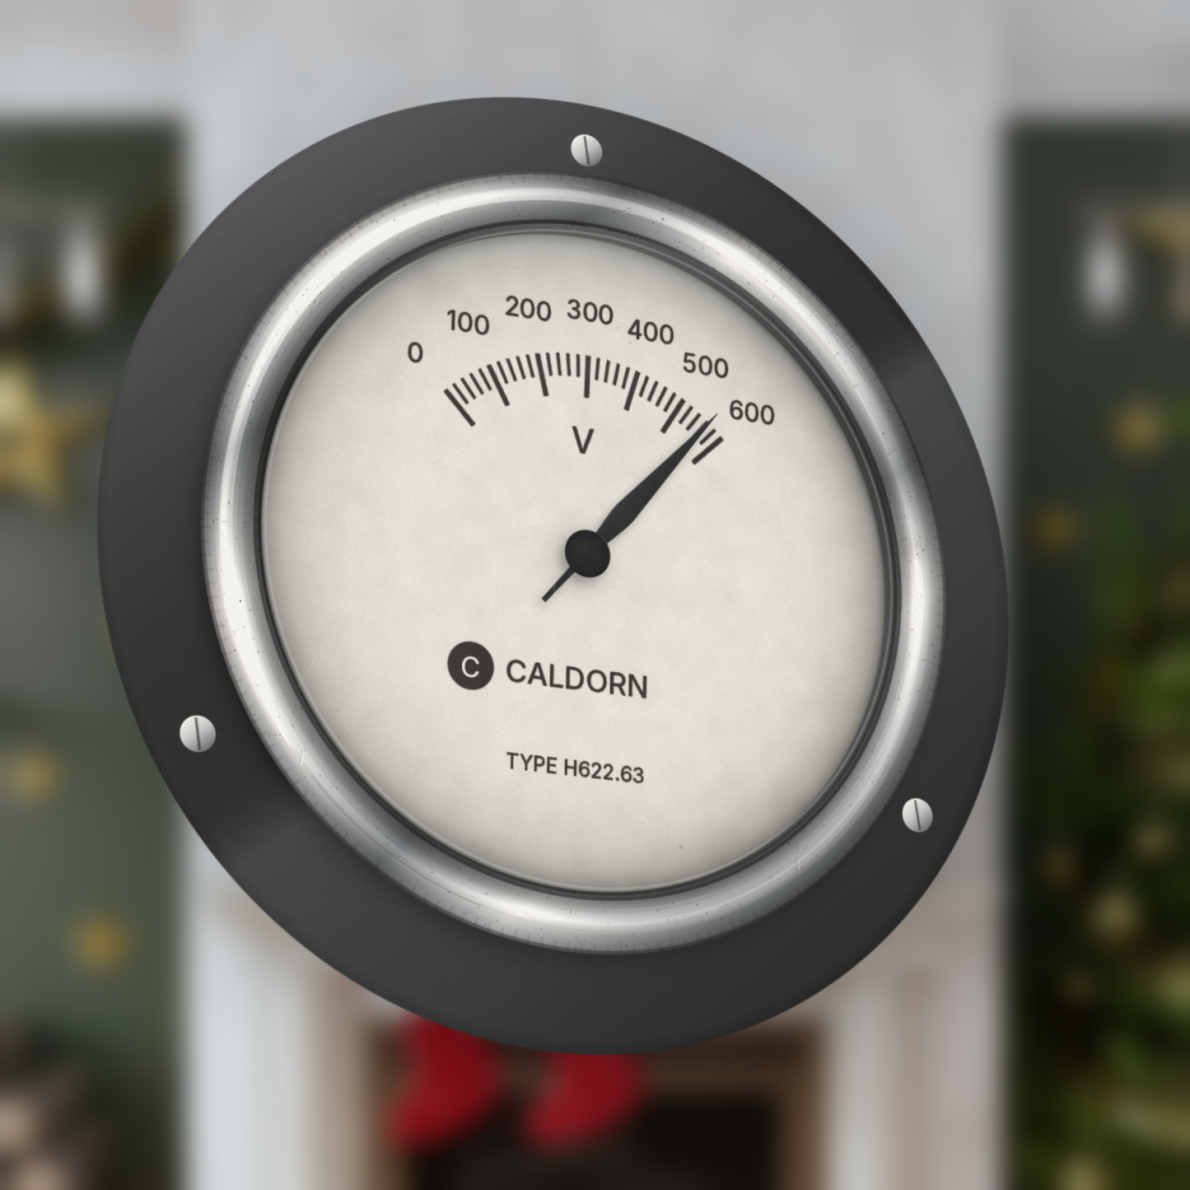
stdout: 560; V
